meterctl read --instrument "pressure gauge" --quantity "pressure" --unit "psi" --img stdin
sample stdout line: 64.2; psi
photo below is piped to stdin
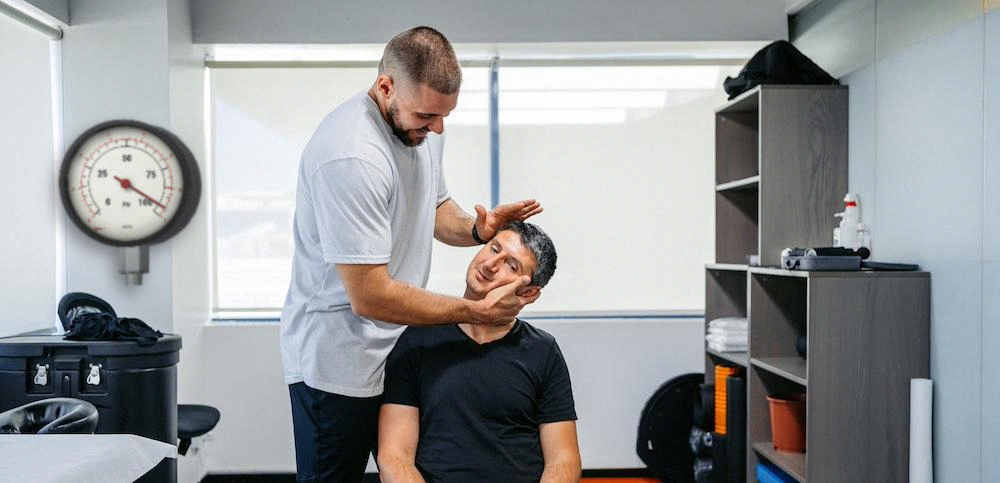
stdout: 95; psi
